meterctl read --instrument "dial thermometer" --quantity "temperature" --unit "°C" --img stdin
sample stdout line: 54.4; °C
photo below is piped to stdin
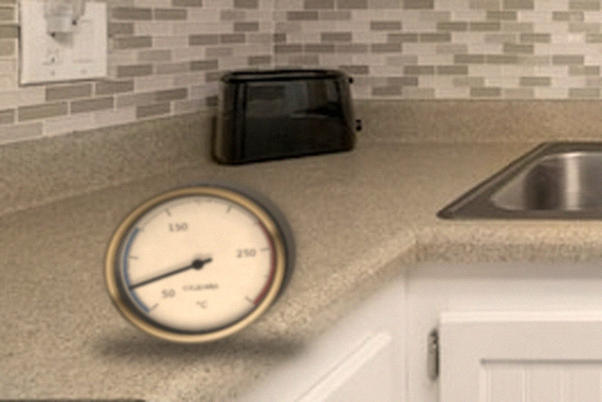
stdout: 75; °C
